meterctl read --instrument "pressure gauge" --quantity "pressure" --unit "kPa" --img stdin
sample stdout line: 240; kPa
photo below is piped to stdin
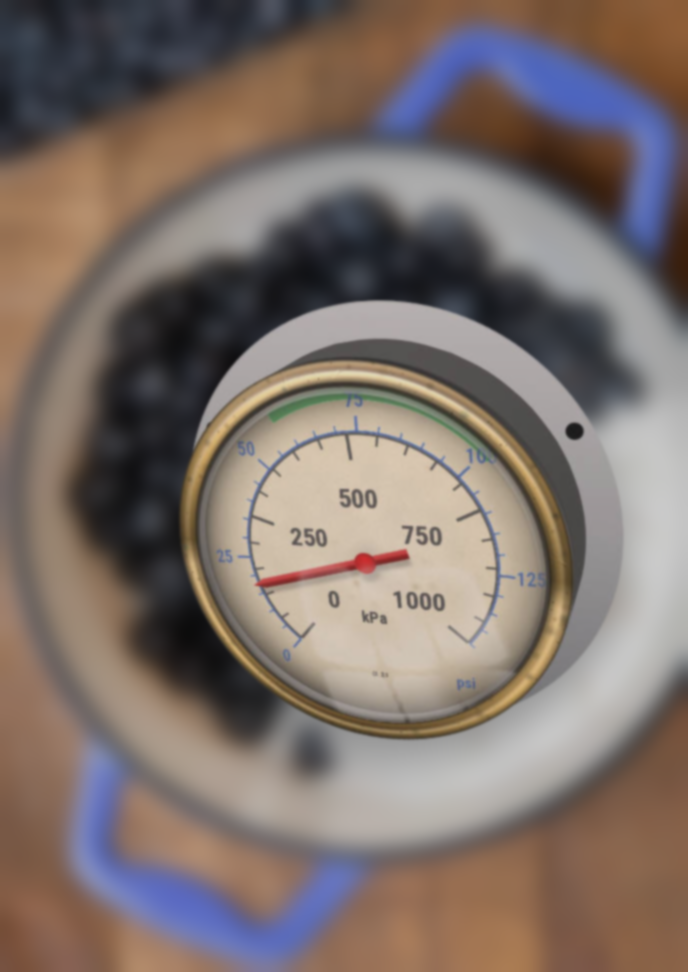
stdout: 125; kPa
